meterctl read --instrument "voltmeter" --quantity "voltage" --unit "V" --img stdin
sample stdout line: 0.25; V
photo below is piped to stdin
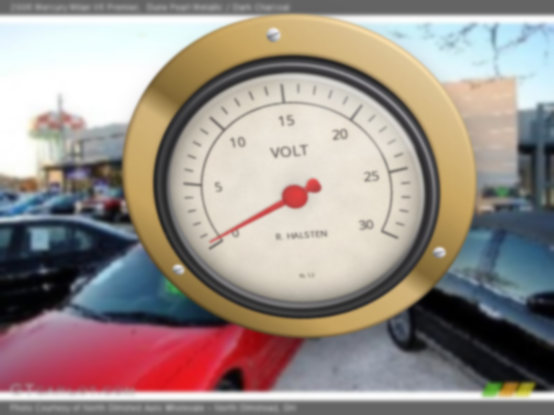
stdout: 0.5; V
